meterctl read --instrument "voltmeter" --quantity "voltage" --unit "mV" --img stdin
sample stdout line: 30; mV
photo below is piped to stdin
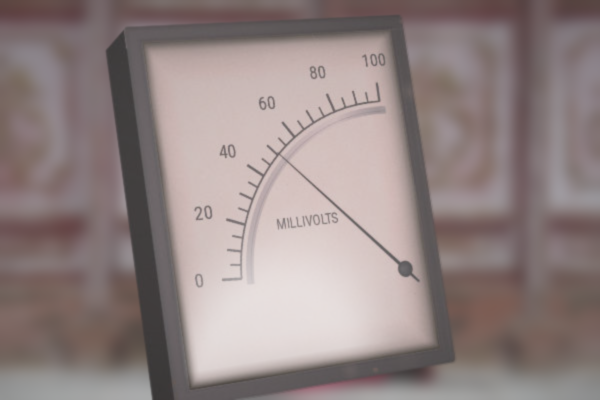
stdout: 50; mV
